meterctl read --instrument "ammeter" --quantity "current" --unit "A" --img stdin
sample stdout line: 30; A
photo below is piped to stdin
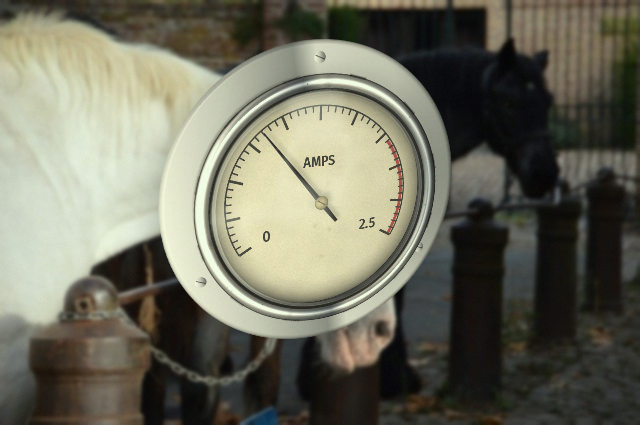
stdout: 0.85; A
